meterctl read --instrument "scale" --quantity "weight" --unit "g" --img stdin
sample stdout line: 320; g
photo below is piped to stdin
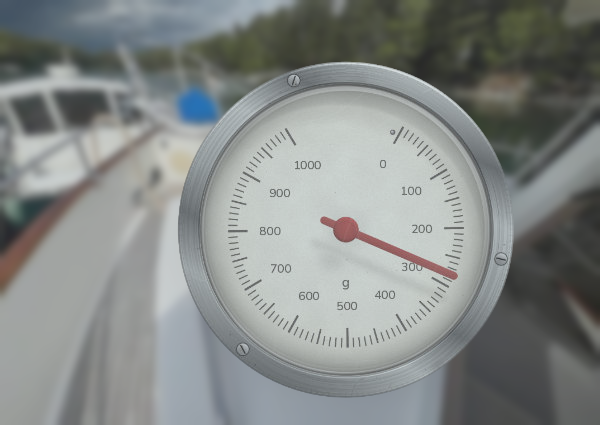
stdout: 280; g
